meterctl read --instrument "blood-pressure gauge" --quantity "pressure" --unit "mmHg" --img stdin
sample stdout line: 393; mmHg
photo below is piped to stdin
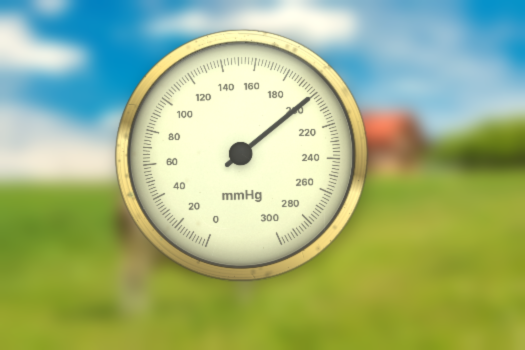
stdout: 200; mmHg
